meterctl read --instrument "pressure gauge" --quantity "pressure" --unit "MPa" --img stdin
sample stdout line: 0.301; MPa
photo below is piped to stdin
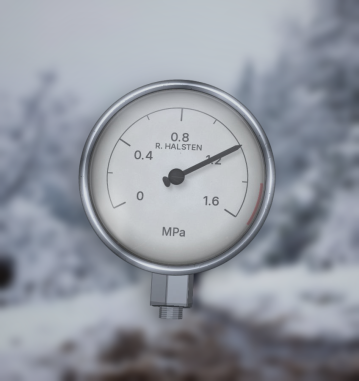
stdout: 1.2; MPa
